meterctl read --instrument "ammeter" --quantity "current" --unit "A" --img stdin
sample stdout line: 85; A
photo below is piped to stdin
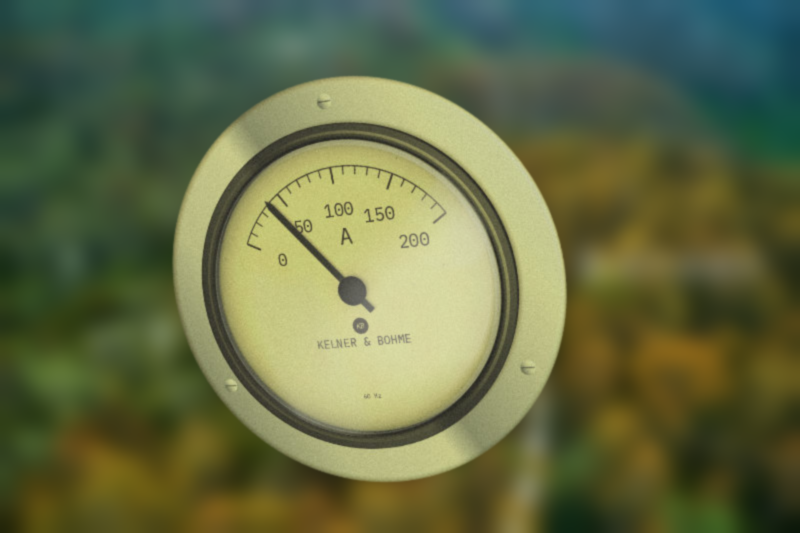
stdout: 40; A
